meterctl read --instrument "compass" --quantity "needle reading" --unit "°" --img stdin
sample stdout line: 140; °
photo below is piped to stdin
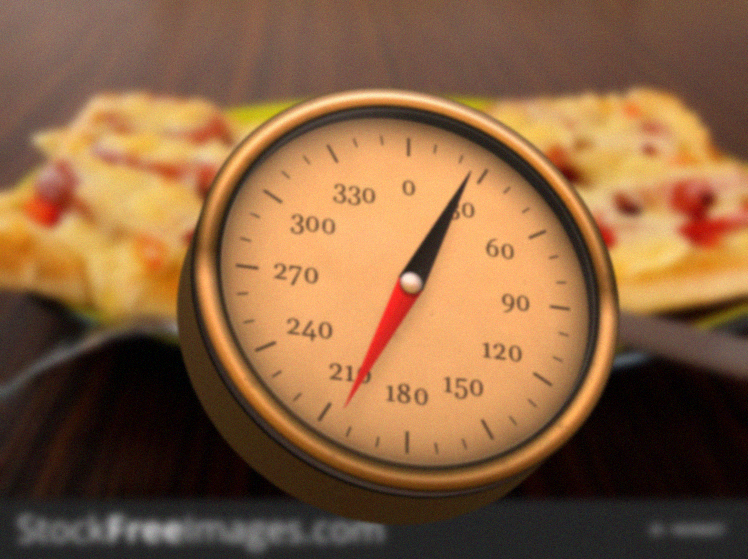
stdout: 205; °
